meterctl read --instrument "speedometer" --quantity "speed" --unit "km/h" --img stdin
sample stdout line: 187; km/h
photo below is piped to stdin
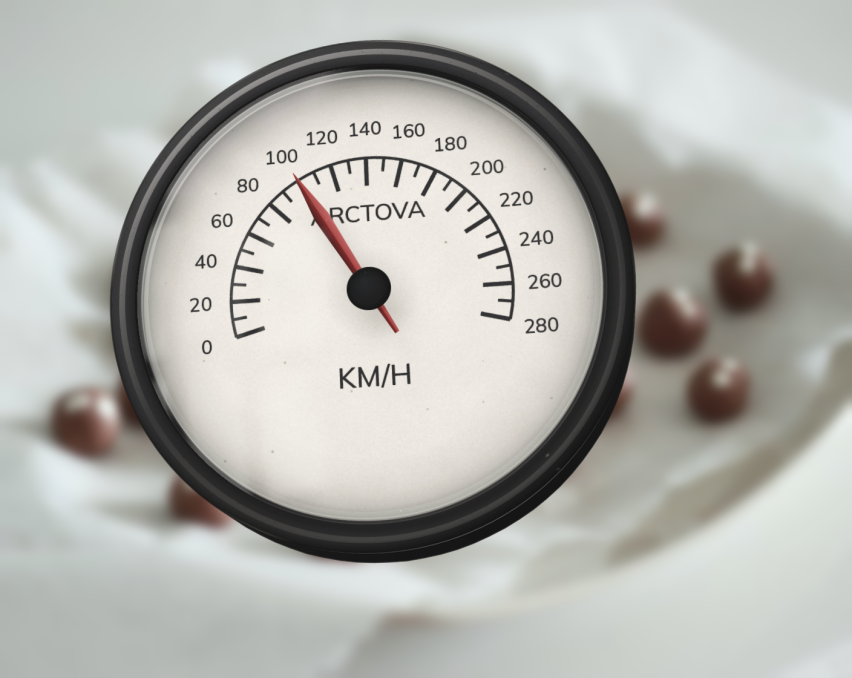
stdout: 100; km/h
